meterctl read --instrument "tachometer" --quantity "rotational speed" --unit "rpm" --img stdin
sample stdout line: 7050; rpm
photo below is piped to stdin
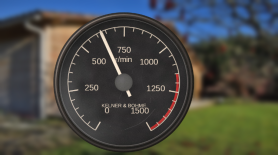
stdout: 625; rpm
